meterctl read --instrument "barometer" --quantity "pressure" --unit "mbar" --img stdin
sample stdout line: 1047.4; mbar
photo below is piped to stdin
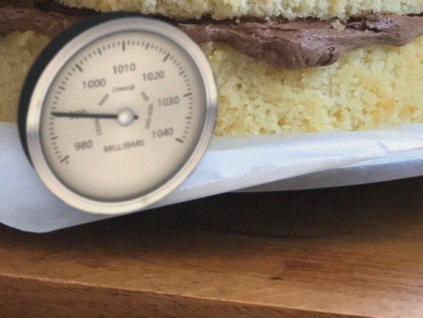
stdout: 990; mbar
